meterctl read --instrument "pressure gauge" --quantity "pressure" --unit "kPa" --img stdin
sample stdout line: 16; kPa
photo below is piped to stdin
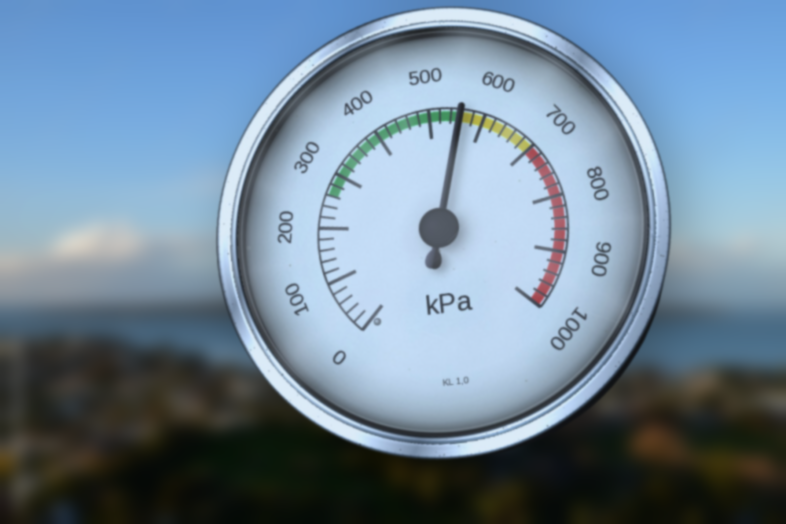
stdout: 560; kPa
